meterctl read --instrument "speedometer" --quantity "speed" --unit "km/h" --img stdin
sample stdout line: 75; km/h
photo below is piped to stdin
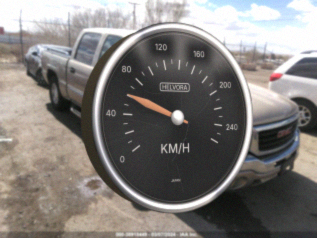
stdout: 60; km/h
